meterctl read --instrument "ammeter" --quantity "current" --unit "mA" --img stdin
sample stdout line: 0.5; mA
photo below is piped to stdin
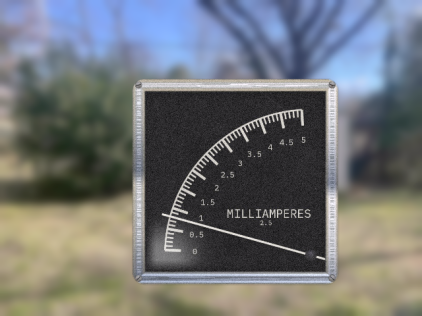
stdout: 0.8; mA
